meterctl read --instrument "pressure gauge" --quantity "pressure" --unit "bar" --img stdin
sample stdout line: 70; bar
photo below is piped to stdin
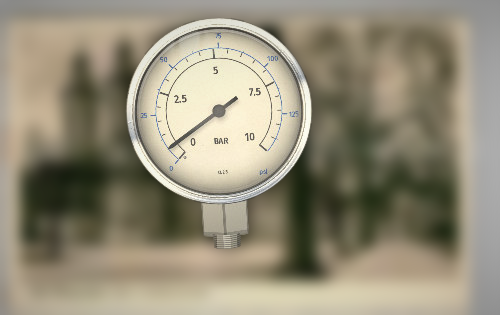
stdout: 0.5; bar
